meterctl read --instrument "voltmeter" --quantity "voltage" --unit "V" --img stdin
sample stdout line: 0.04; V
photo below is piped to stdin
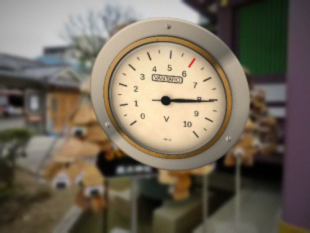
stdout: 8; V
